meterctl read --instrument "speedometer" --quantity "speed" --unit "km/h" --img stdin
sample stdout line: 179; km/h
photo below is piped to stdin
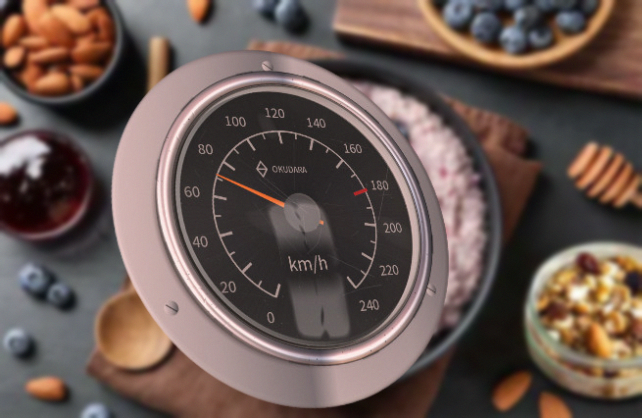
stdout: 70; km/h
